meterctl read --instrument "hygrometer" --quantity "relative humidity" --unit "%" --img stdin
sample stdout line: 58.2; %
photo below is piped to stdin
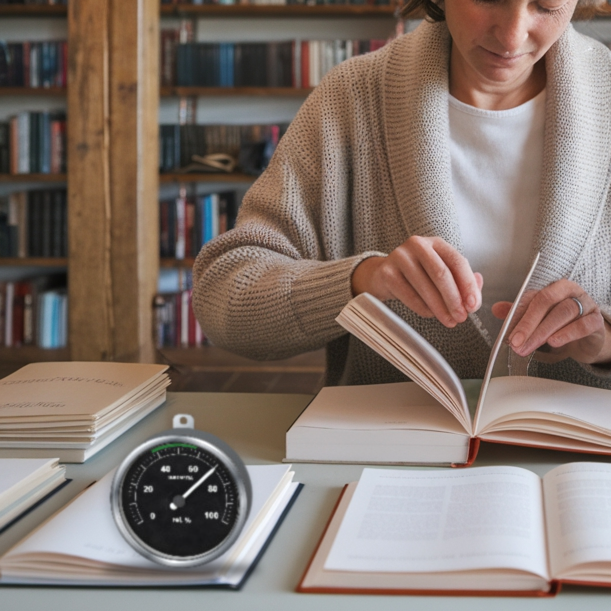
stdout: 70; %
